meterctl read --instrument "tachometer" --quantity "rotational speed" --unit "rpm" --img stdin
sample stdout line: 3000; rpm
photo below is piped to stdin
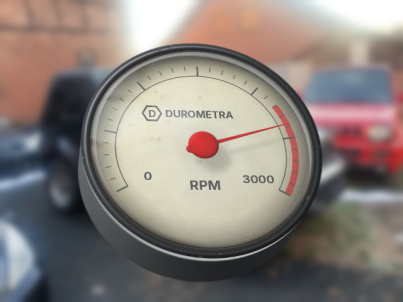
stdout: 2400; rpm
